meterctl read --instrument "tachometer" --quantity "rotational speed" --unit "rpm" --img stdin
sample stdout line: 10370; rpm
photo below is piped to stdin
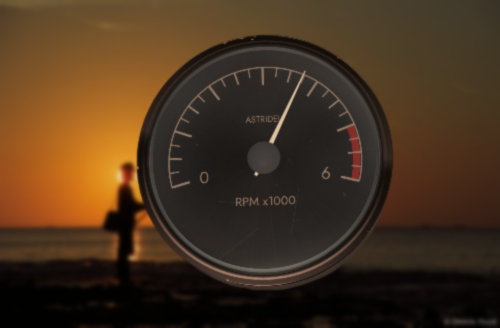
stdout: 3750; rpm
